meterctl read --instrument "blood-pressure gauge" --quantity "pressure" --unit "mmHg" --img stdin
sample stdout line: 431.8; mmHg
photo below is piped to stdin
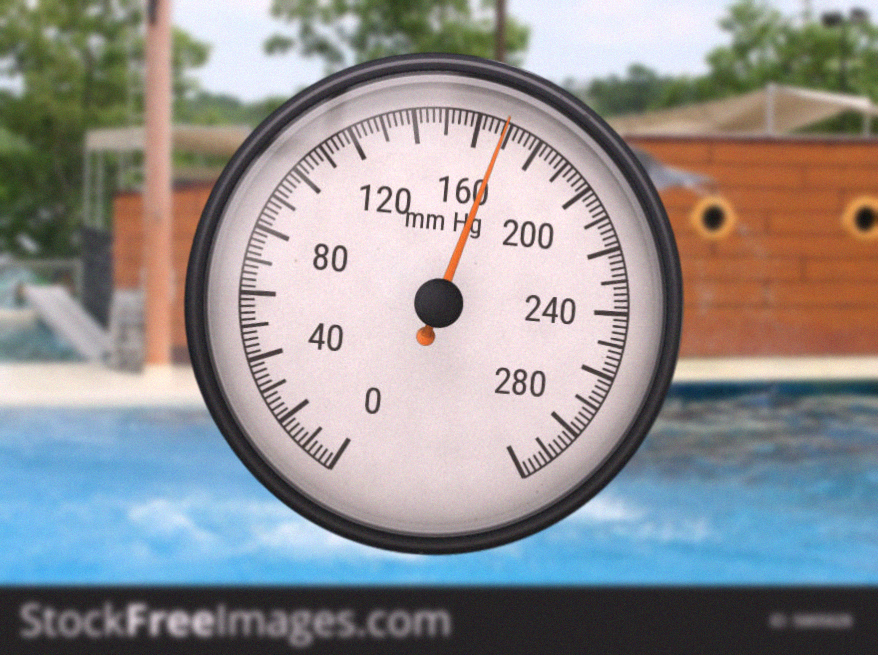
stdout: 168; mmHg
